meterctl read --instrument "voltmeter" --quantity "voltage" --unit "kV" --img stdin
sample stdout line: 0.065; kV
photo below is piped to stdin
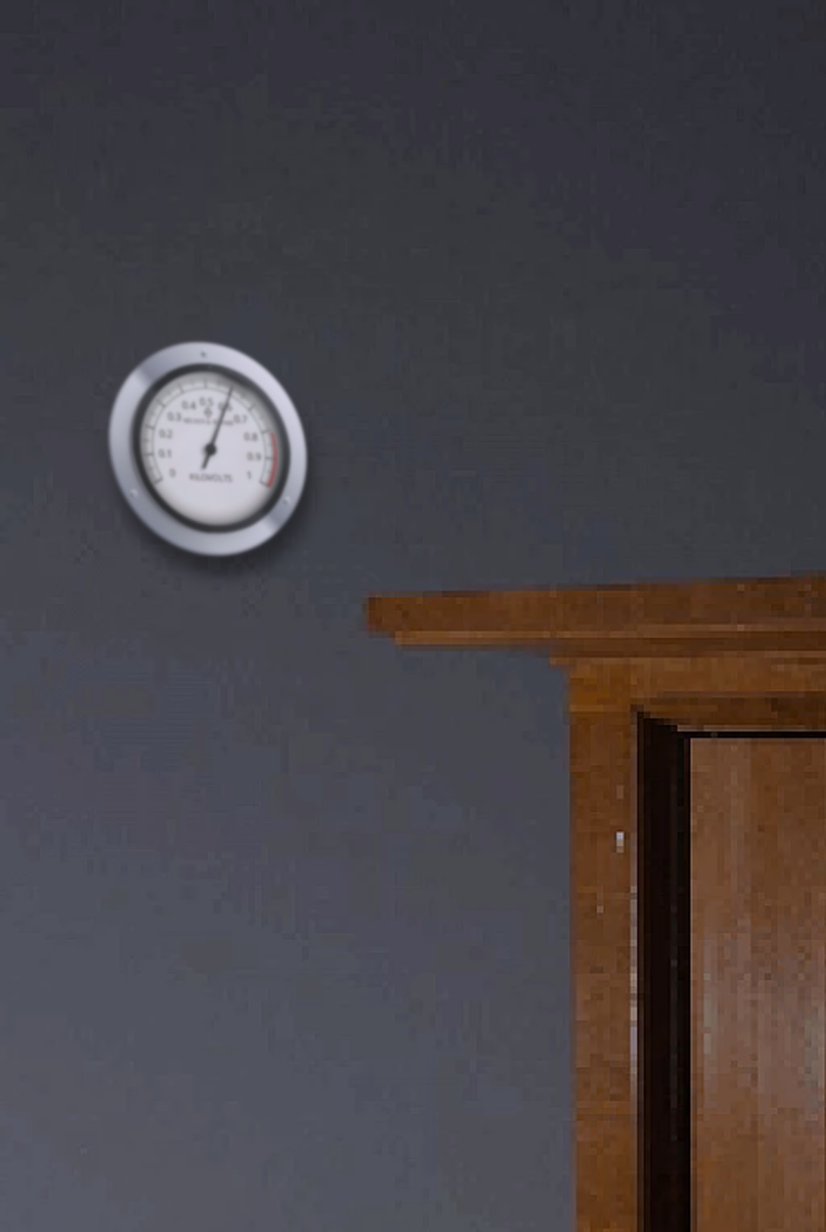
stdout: 0.6; kV
